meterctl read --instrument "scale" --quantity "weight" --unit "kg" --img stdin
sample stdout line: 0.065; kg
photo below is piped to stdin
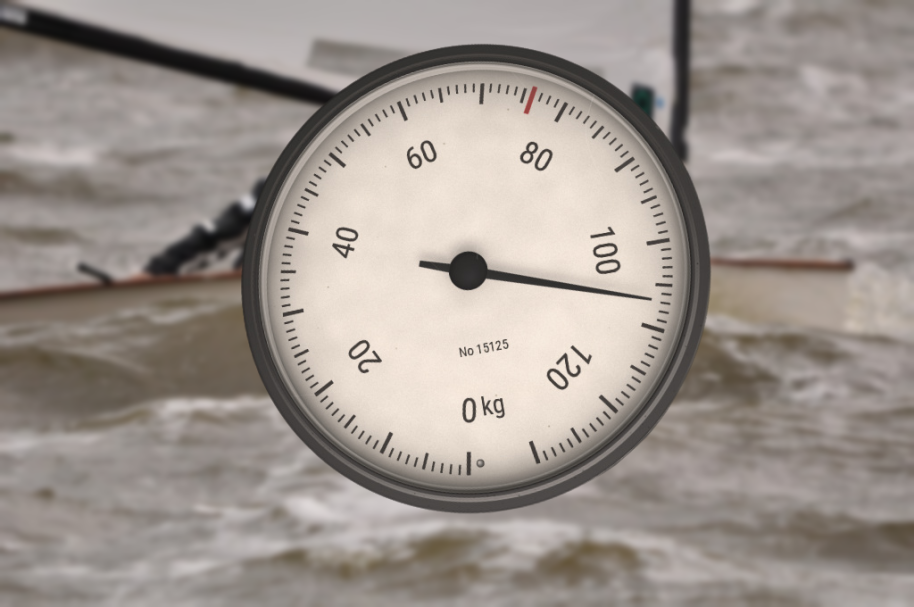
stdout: 107; kg
